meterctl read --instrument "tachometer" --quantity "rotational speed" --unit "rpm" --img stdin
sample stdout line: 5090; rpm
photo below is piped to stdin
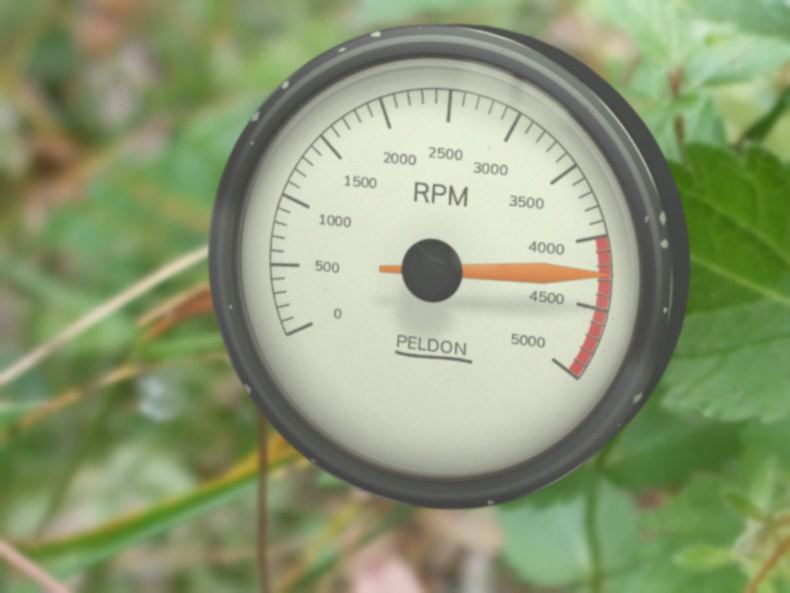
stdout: 4250; rpm
